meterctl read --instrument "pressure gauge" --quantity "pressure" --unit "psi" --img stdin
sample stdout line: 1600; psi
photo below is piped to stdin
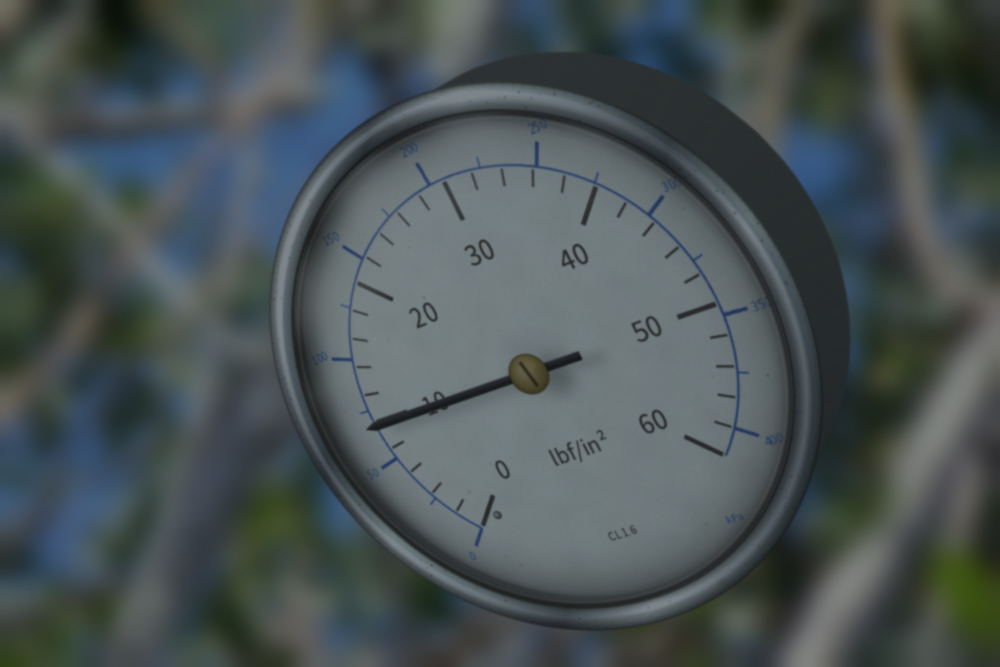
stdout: 10; psi
